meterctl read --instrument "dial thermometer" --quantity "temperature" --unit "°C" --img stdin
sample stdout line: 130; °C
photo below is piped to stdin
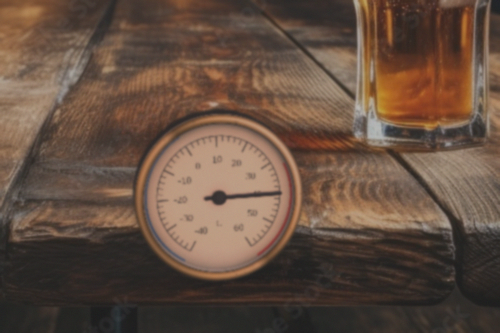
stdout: 40; °C
